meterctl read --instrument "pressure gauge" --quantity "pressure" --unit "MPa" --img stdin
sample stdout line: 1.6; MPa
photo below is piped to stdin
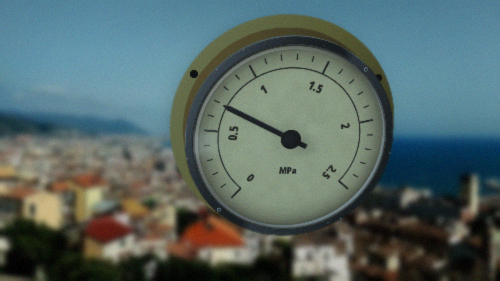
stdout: 0.7; MPa
